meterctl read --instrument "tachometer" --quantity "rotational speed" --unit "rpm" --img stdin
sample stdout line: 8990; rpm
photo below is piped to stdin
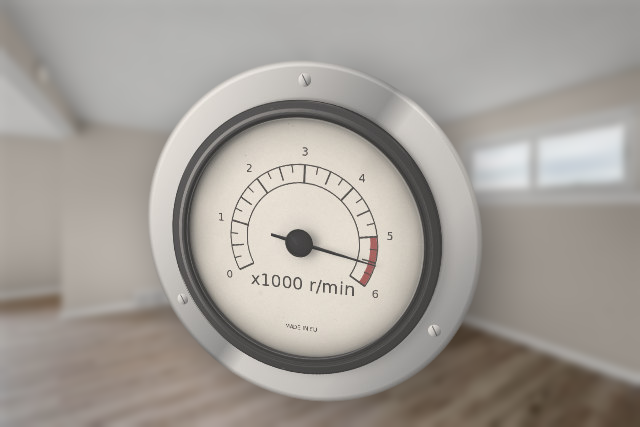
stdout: 5500; rpm
